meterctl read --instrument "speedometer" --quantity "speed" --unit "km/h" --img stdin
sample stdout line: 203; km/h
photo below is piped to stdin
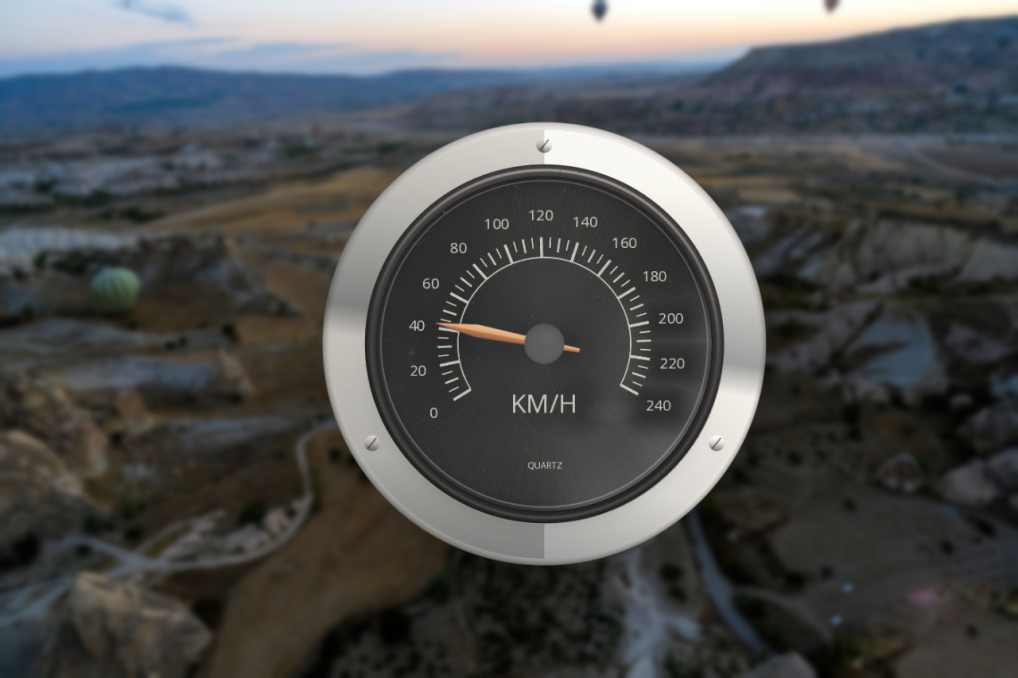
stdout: 42.5; km/h
